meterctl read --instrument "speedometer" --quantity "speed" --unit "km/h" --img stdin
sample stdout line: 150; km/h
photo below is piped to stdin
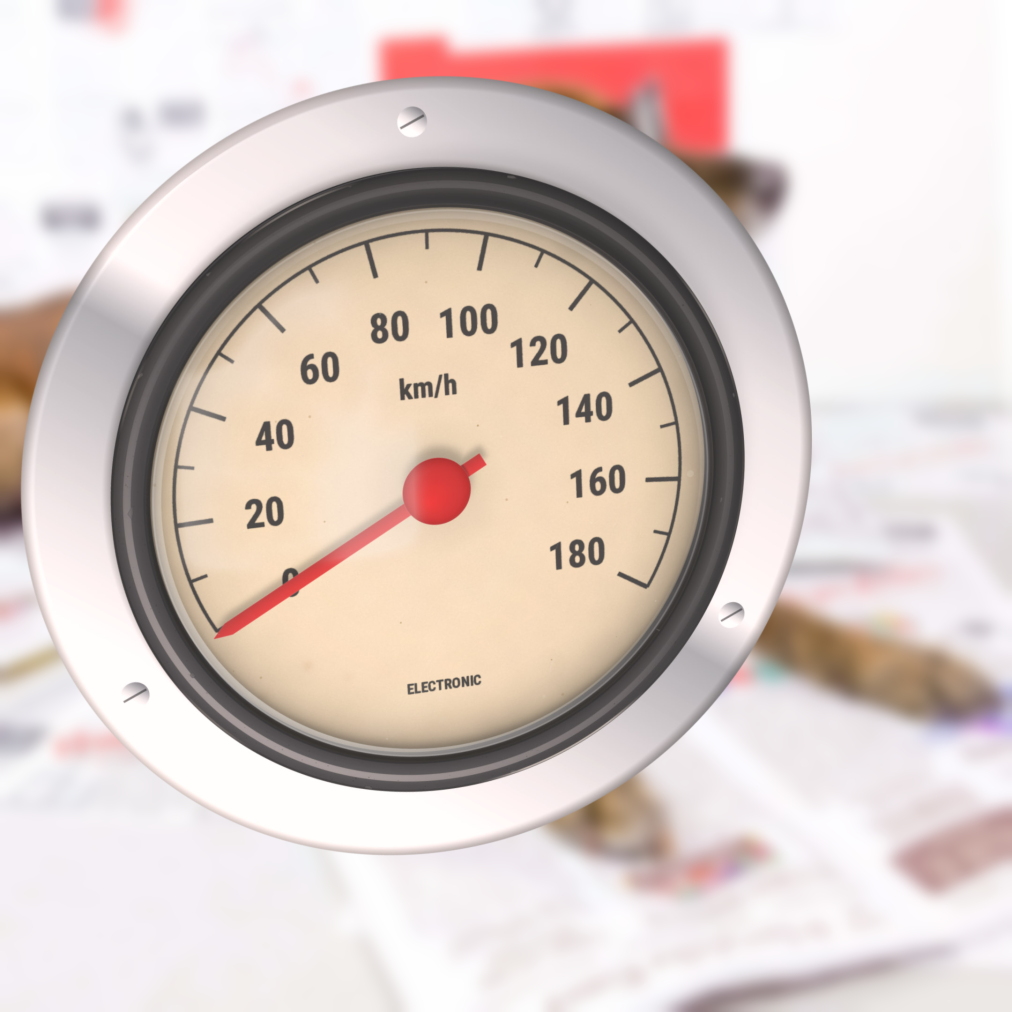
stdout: 0; km/h
